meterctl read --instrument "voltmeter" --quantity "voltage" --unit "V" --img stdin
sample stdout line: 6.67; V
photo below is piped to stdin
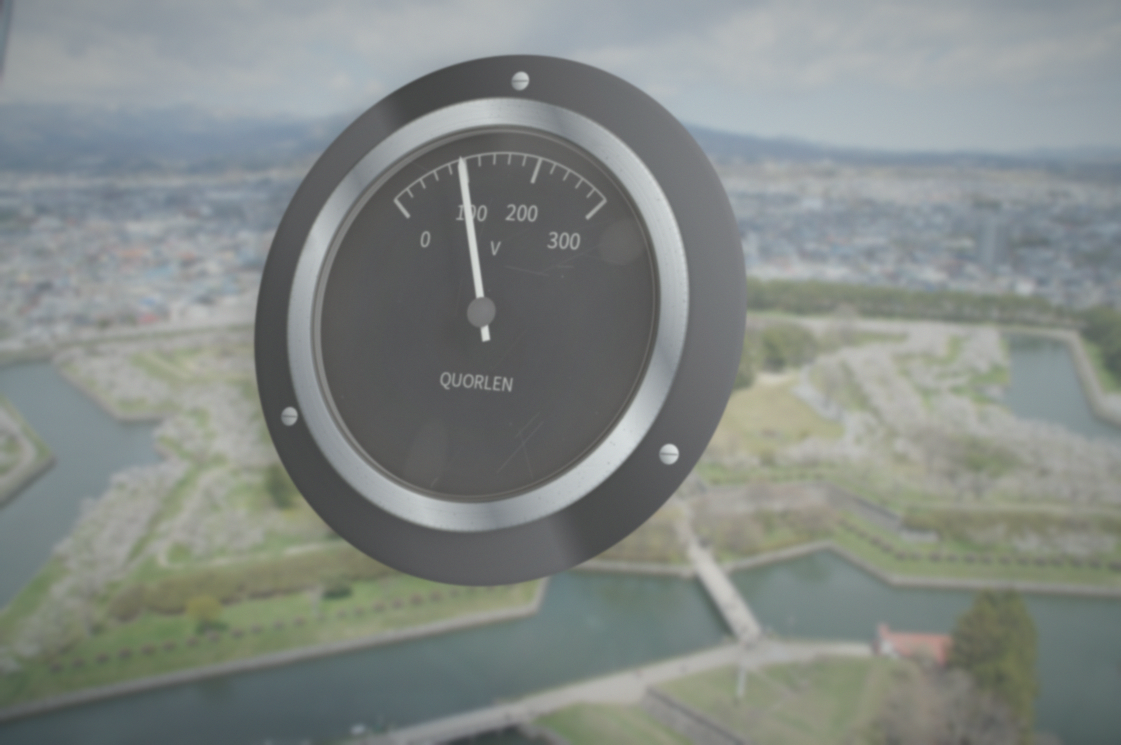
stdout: 100; V
